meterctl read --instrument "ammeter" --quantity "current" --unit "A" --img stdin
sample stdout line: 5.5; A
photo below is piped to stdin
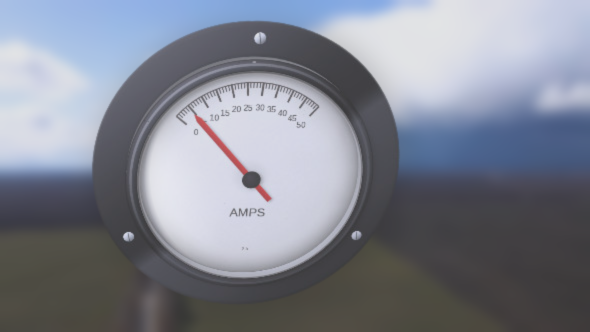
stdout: 5; A
